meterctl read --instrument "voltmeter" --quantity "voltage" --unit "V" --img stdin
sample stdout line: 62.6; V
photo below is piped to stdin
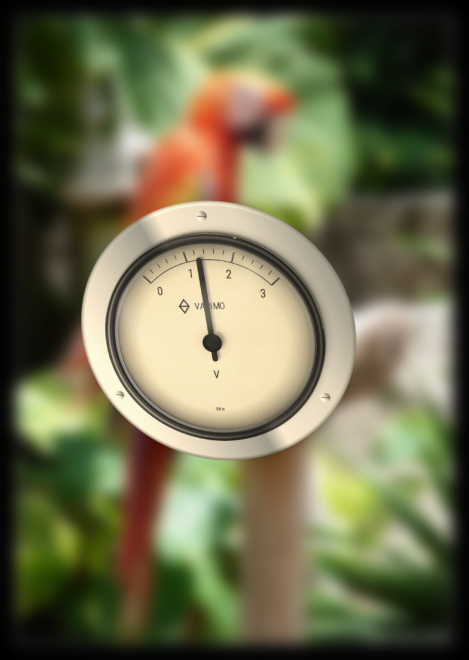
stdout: 1.3; V
